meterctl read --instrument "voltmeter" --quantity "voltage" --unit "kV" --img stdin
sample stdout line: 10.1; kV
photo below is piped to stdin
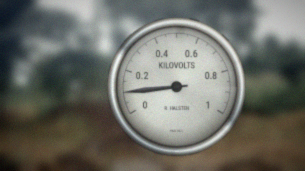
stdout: 0.1; kV
